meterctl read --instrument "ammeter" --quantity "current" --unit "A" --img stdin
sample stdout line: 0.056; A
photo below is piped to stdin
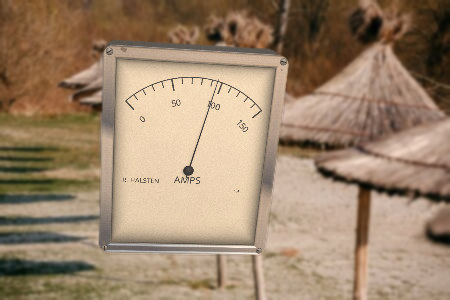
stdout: 95; A
